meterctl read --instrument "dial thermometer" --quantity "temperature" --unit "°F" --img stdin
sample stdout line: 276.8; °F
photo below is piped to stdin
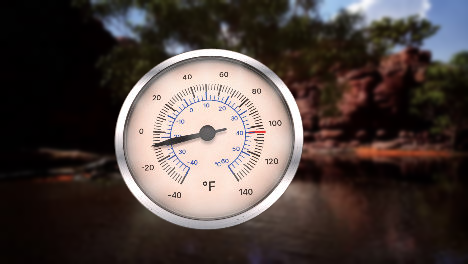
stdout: -10; °F
